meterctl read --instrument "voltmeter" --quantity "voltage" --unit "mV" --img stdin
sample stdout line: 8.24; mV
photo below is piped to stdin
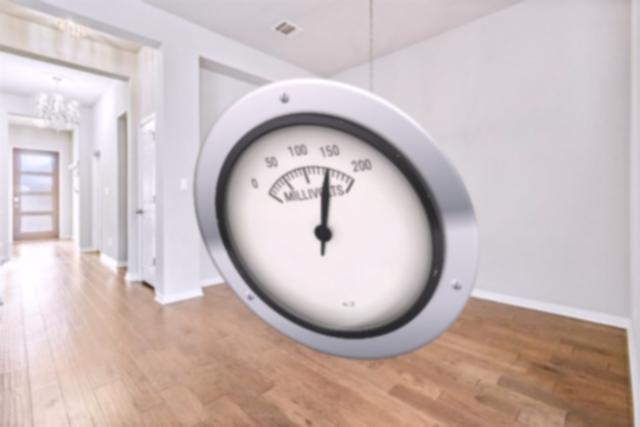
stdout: 150; mV
